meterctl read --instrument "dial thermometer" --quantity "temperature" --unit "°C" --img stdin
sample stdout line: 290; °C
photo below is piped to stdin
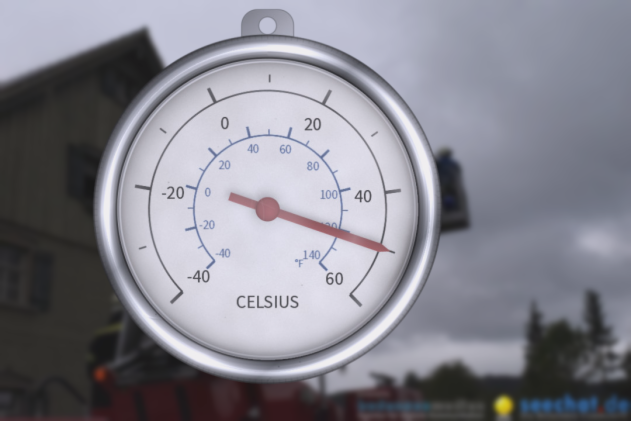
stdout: 50; °C
